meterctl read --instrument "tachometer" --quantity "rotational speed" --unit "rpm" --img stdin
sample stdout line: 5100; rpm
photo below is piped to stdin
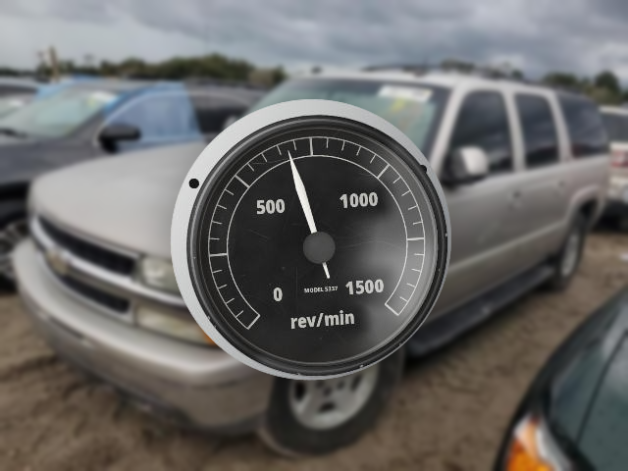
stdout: 675; rpm
